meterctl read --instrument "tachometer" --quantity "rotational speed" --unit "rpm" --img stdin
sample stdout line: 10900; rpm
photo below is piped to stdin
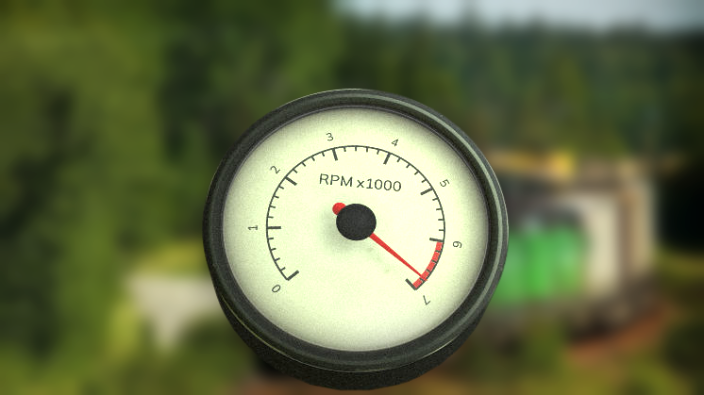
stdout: 6800; rpm
